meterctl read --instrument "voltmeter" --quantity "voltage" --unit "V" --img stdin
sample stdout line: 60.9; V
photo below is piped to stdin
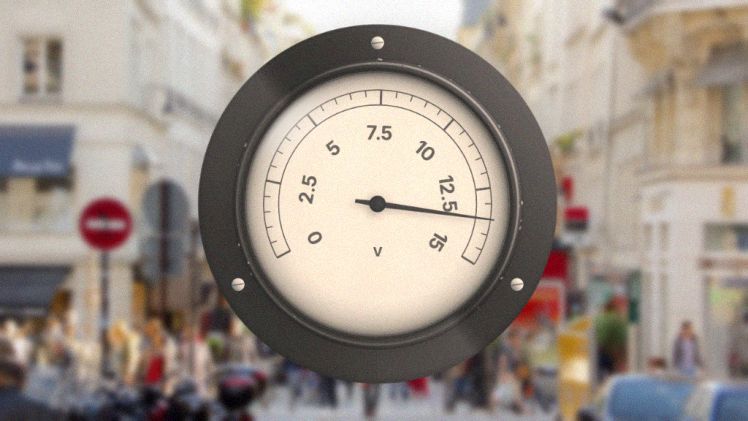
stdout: 13.5; V
